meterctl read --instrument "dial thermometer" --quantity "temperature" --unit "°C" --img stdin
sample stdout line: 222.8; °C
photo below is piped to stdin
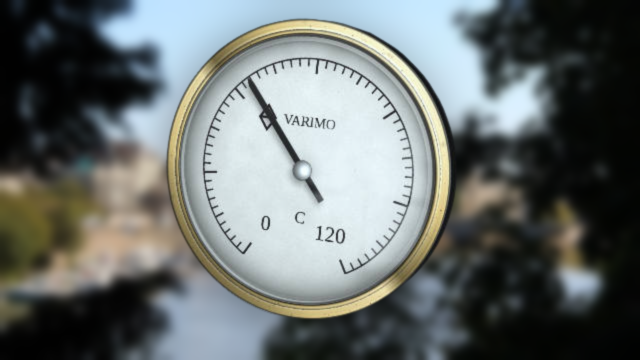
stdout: 44; °C
